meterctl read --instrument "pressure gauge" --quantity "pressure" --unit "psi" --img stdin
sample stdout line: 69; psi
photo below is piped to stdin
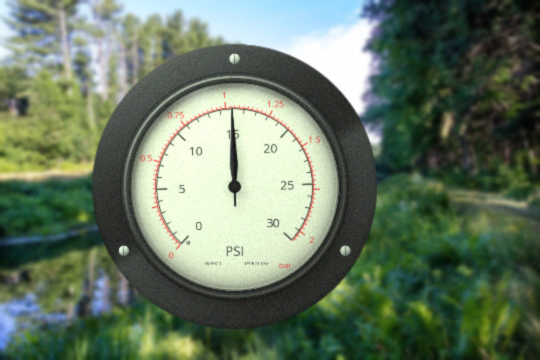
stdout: 15; psi
